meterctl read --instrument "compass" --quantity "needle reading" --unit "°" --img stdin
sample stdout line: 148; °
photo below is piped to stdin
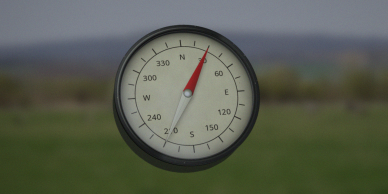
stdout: 30; °
